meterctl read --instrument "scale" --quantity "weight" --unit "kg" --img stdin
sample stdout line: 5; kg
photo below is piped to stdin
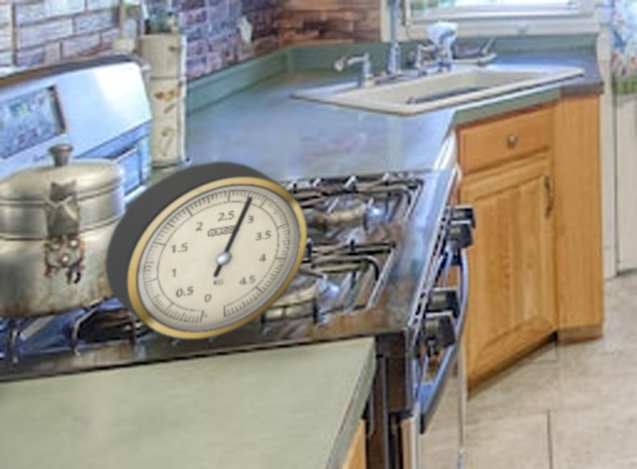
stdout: 2.75; kg
